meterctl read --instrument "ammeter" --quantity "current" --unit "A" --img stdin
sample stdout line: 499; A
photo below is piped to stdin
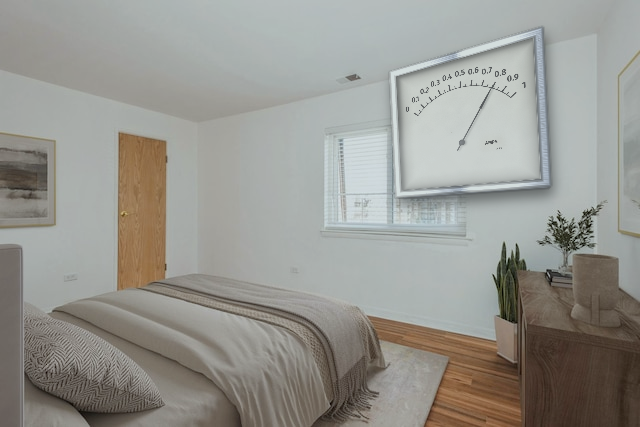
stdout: 0.8; A
